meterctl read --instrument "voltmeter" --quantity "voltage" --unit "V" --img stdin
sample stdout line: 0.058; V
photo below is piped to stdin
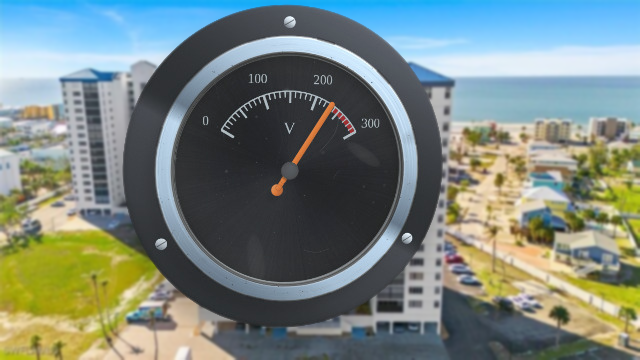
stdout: 230; V
